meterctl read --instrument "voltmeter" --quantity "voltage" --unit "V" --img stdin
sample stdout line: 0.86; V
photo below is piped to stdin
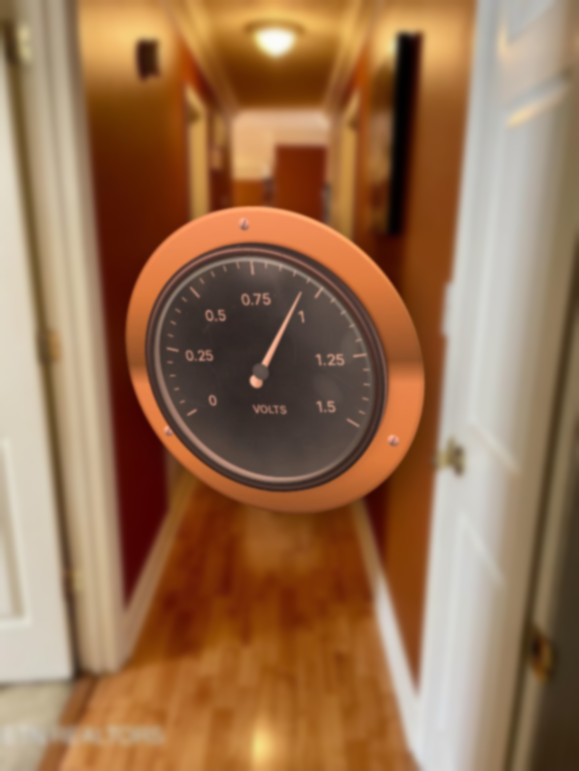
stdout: 0.95; V
